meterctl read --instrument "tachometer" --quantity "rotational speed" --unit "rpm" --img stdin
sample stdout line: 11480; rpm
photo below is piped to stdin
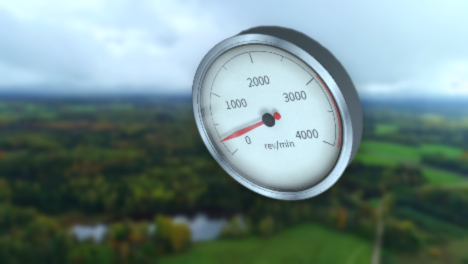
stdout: 250; rpm
